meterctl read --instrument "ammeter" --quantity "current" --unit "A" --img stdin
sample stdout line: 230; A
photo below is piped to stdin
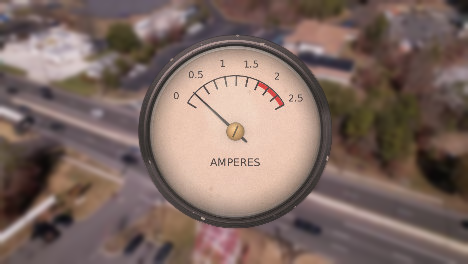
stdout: 0.25; A
